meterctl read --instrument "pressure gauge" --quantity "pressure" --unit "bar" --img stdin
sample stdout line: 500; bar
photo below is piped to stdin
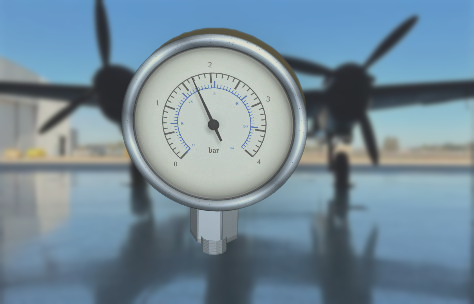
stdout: 1.7; bar
